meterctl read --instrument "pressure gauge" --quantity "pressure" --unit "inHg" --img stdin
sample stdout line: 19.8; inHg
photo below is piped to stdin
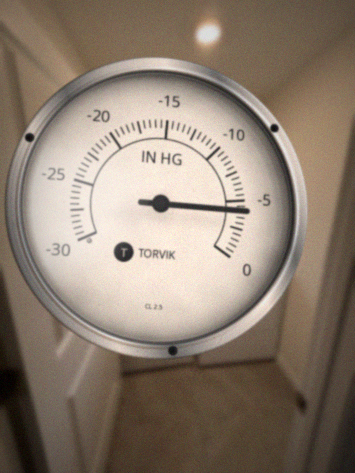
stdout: -4; inHg
